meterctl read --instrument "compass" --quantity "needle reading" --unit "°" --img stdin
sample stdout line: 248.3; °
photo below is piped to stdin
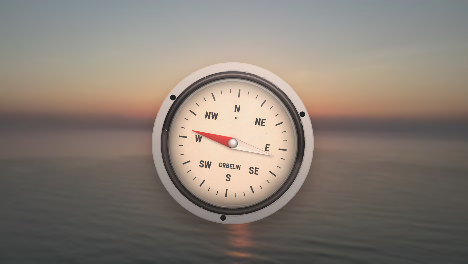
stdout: 280; °
